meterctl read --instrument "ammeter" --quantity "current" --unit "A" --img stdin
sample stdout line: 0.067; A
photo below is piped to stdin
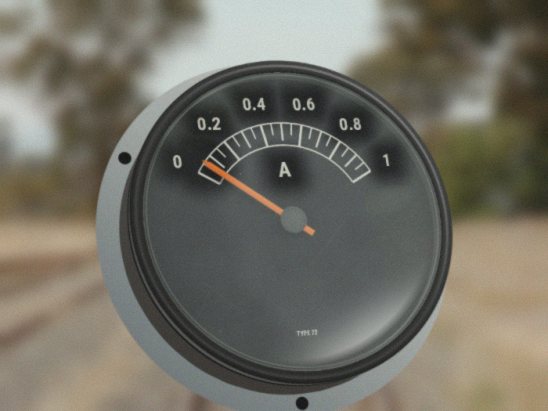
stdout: 0.05; A
